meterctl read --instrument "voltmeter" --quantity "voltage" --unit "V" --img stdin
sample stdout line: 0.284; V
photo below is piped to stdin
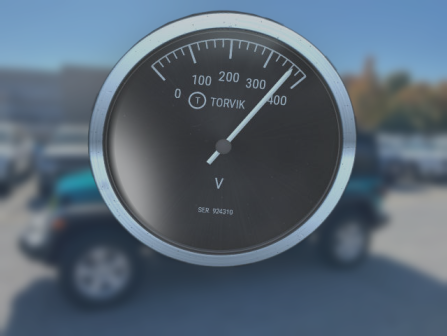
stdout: 360; V
